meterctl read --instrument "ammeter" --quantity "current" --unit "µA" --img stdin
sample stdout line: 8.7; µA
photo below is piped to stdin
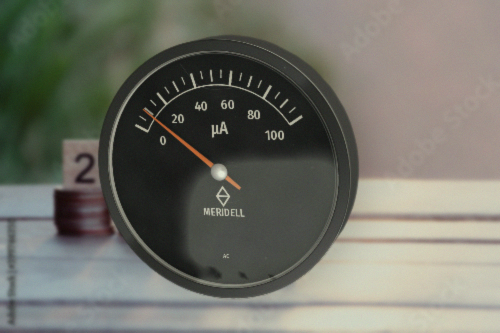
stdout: 10; µA
